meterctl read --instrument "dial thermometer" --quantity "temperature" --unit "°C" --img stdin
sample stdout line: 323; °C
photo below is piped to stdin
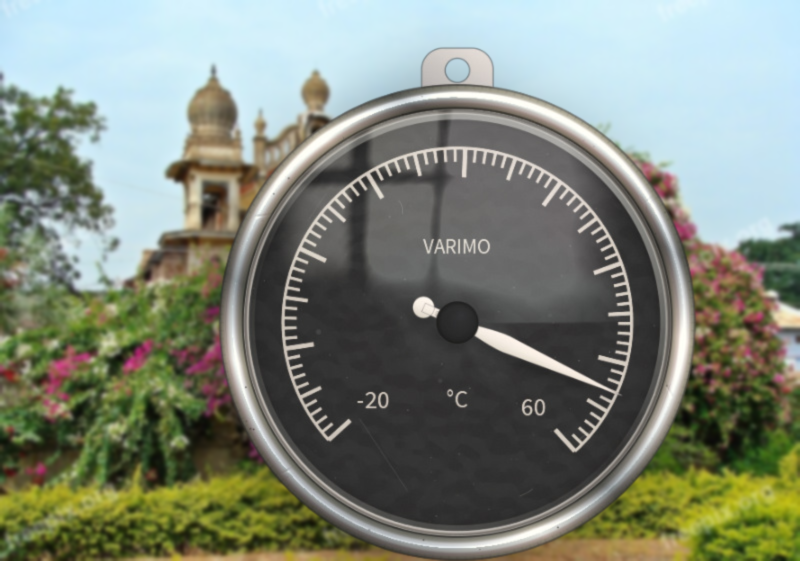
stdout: 53; °C
